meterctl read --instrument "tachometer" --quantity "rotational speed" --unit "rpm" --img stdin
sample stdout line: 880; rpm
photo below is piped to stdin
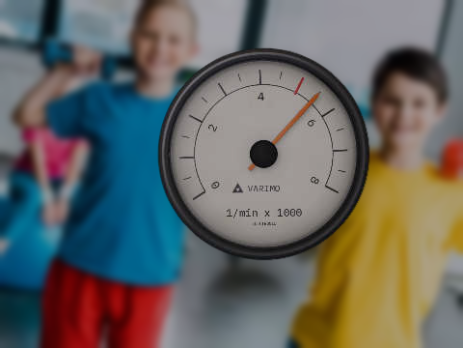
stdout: 5500; rpm
